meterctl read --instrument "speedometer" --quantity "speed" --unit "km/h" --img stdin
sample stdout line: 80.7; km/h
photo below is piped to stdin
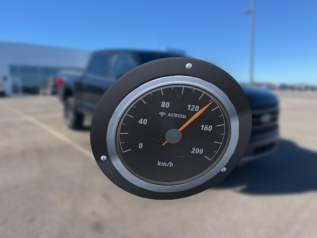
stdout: 130; km/h
